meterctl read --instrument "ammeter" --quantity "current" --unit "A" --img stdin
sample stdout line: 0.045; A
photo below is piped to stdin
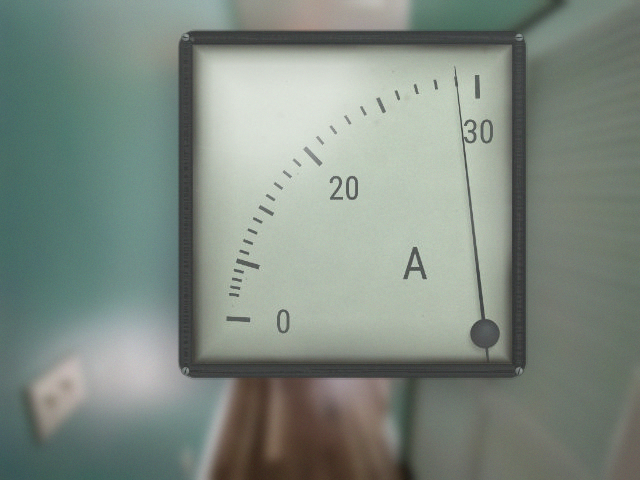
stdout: 29; A
